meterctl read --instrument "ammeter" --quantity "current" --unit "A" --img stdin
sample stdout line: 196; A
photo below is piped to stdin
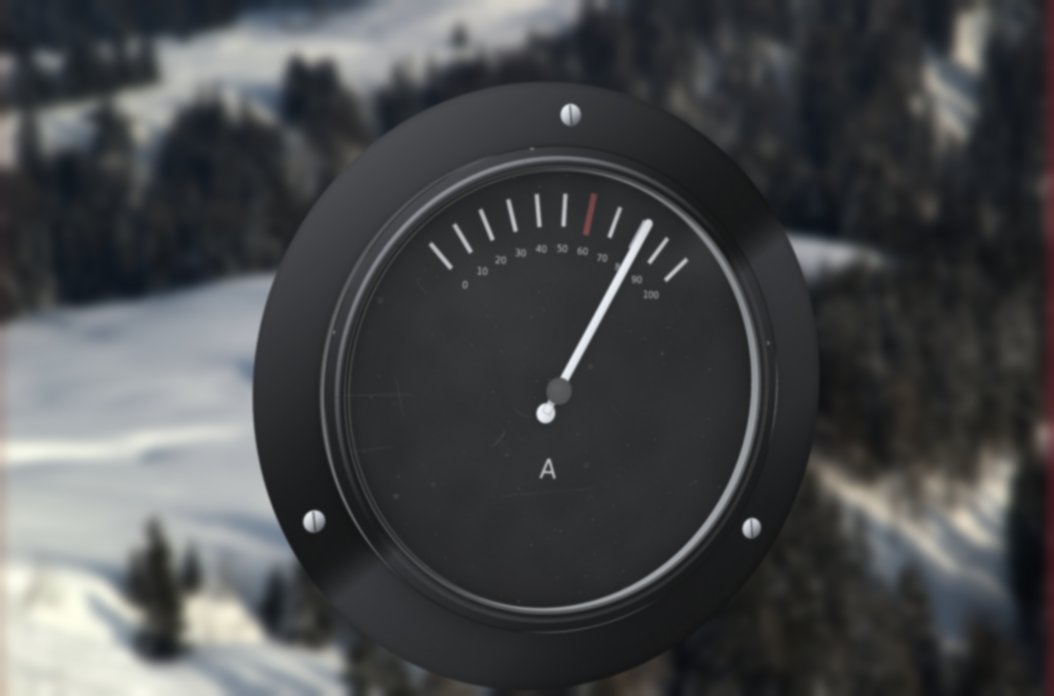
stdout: 80; A
